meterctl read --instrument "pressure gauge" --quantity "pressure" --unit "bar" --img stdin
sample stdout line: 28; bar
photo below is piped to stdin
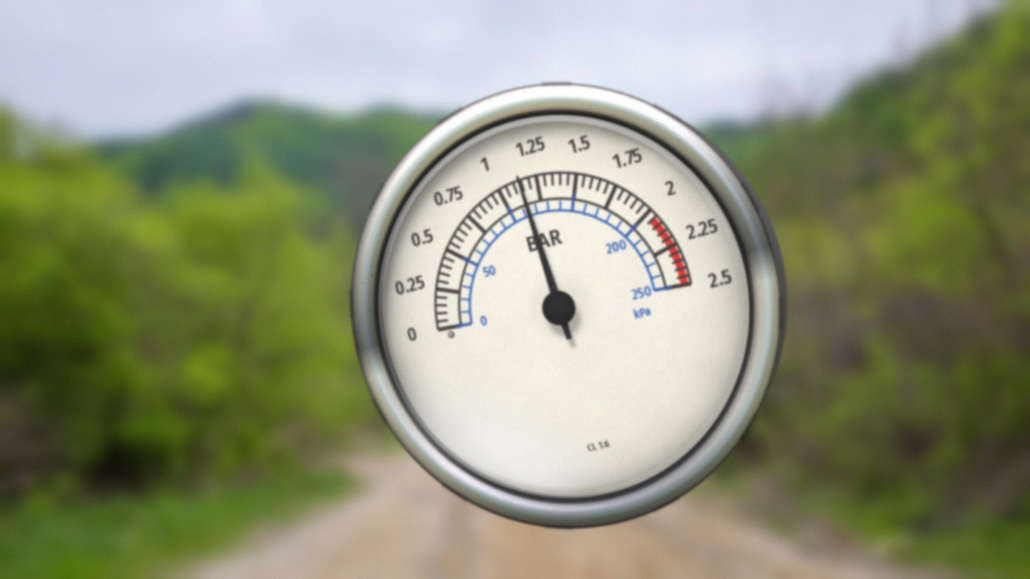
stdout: 1.15; bar
